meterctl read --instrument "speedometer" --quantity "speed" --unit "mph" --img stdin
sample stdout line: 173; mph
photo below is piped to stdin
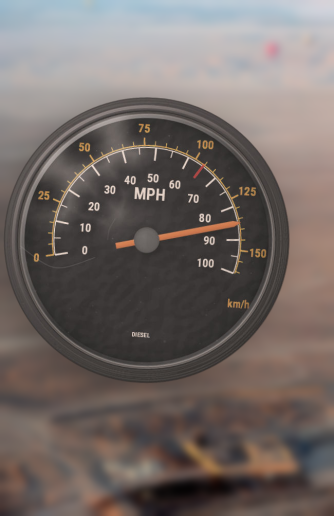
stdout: 85; mph
